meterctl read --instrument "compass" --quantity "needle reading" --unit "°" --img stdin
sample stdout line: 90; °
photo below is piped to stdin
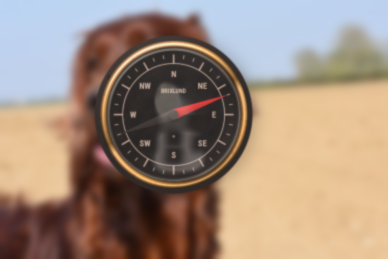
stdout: 70; °
